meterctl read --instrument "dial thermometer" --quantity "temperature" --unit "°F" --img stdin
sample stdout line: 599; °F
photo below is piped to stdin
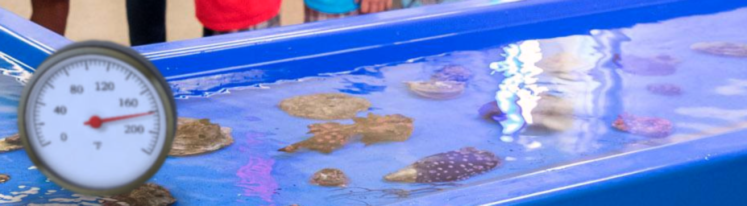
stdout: 180; °F
